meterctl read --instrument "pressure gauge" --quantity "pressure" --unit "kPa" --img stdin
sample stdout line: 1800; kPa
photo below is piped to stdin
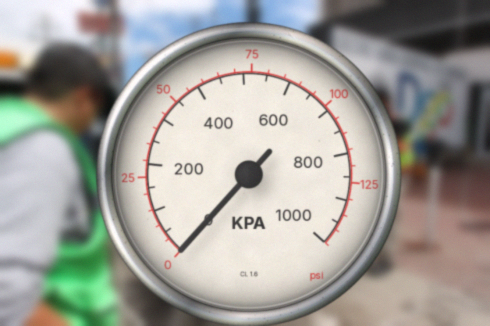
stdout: 0; kPa
